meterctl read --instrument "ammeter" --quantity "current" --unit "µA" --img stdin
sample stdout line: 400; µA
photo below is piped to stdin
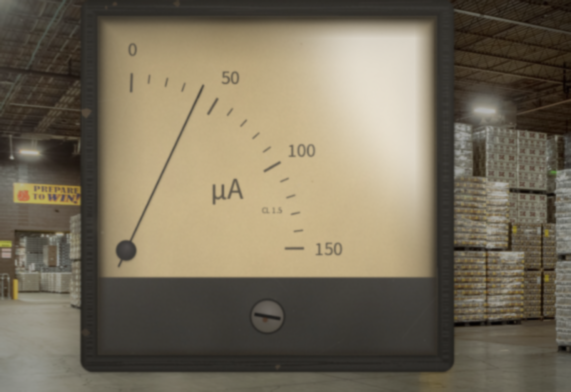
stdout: 40; µA
